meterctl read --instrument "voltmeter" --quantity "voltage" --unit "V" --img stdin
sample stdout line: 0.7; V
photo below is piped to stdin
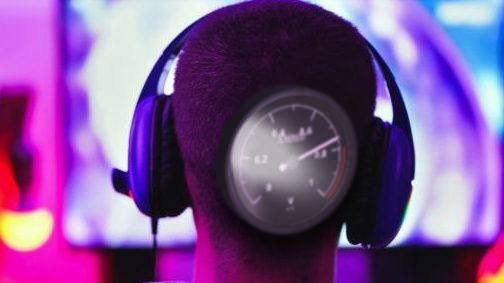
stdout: 0.75; V
